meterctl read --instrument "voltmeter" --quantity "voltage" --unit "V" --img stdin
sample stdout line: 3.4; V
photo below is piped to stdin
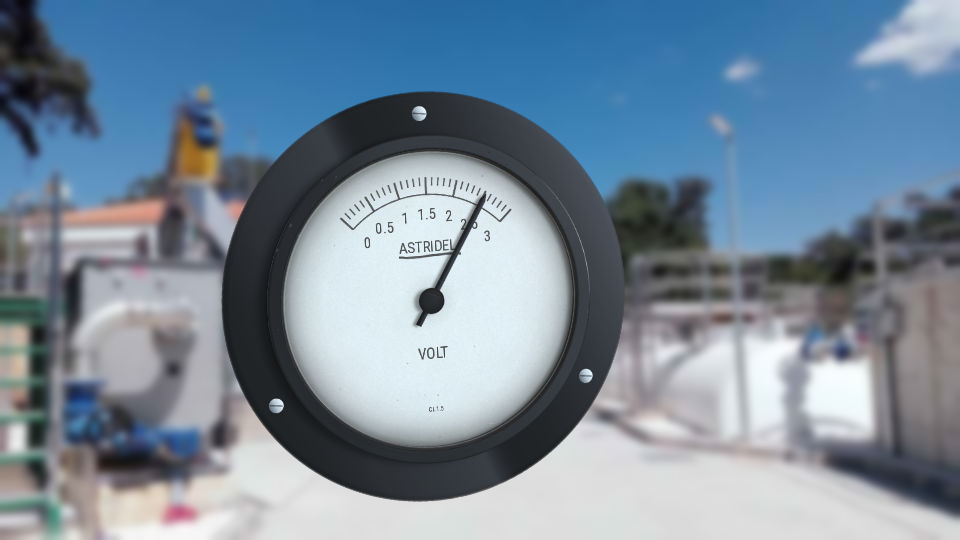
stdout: 2.5; V
